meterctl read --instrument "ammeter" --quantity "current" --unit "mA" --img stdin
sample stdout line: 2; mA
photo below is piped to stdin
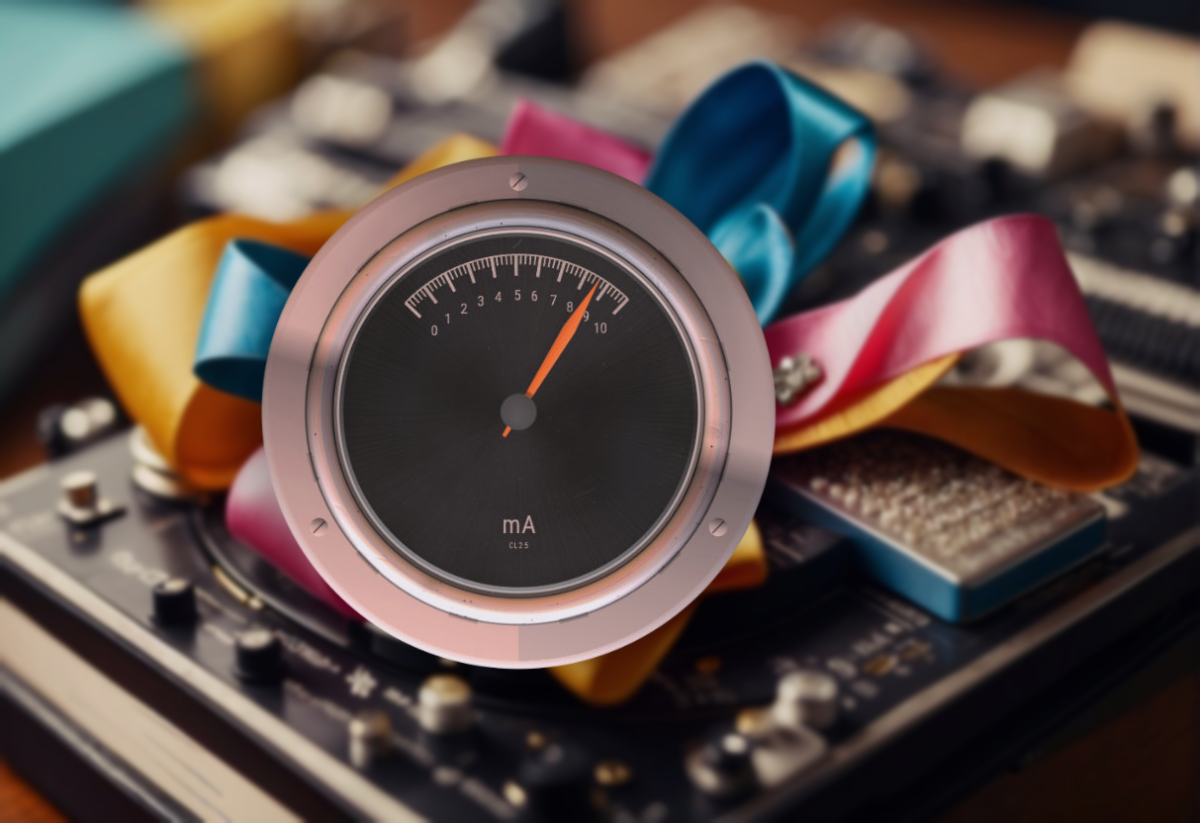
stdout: 8.6; mA
